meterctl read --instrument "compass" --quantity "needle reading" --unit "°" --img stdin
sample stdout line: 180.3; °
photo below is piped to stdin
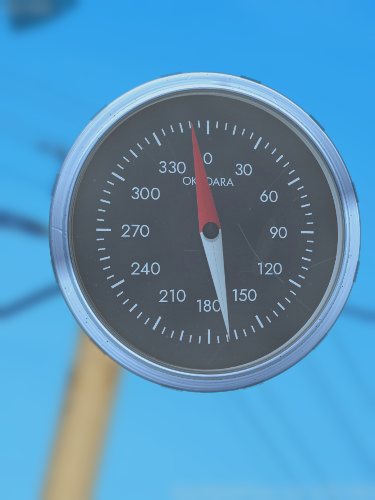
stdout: 350; °
